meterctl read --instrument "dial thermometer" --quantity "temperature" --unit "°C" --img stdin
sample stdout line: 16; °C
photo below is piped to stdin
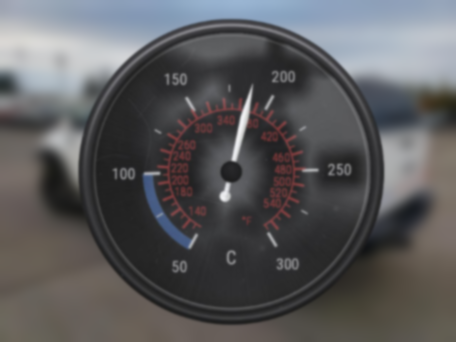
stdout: 187.5; °C
